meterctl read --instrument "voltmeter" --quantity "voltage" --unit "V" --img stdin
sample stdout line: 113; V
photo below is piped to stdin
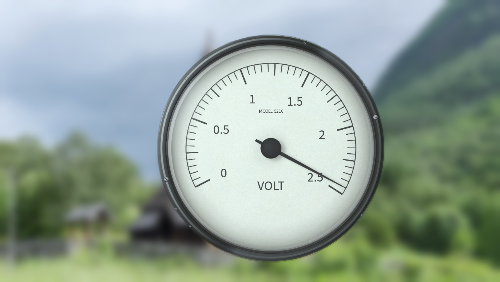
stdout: 2.45; V
